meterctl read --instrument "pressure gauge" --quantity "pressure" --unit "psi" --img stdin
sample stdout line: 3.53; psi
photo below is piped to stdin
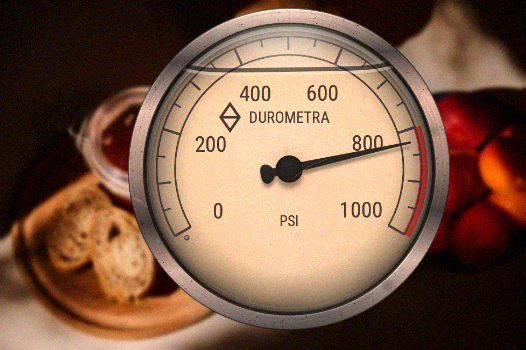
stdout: 825; psi
